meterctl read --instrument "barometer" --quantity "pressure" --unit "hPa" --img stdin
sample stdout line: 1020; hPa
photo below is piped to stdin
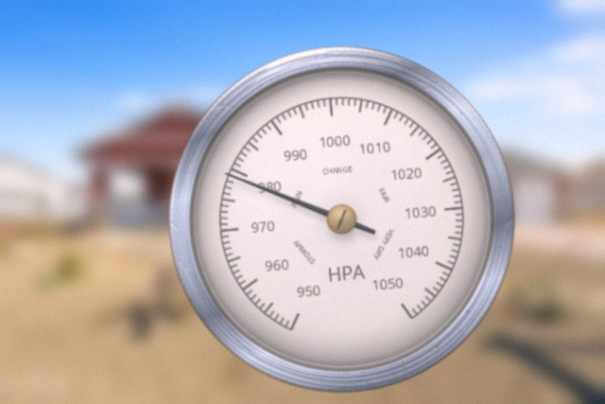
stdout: 979; hPa
